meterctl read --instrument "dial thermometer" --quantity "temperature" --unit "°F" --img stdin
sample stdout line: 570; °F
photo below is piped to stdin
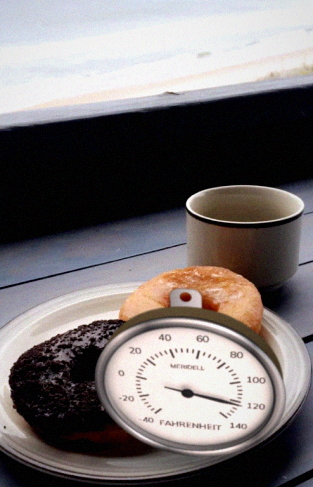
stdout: 120; °F
